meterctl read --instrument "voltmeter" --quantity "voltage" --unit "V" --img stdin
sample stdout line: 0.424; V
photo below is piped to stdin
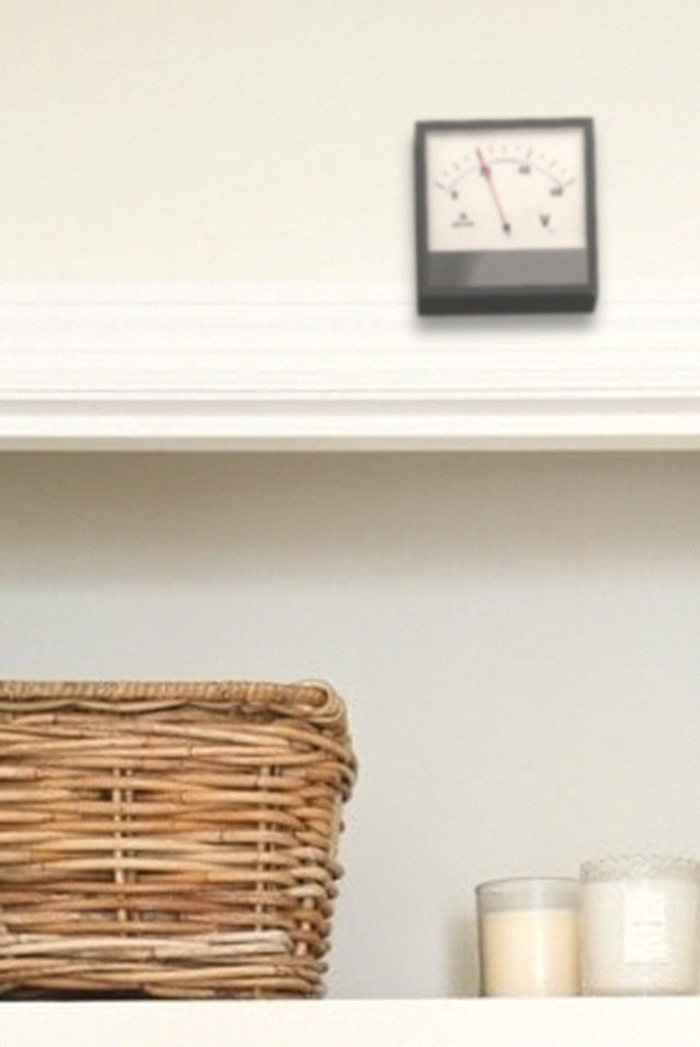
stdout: 20; V
